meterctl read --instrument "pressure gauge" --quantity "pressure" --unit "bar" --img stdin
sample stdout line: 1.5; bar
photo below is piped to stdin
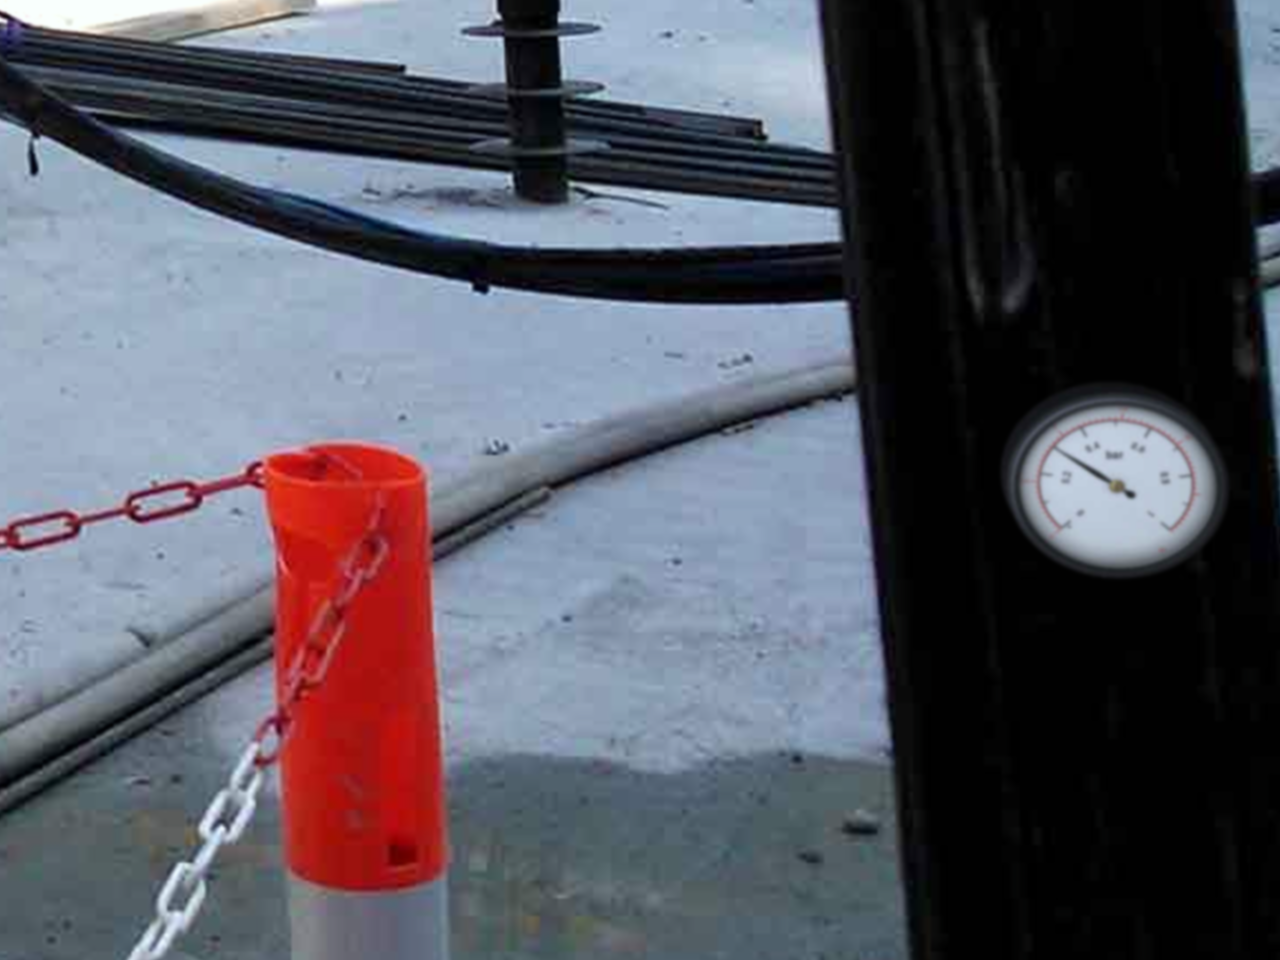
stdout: 0.3; bar
